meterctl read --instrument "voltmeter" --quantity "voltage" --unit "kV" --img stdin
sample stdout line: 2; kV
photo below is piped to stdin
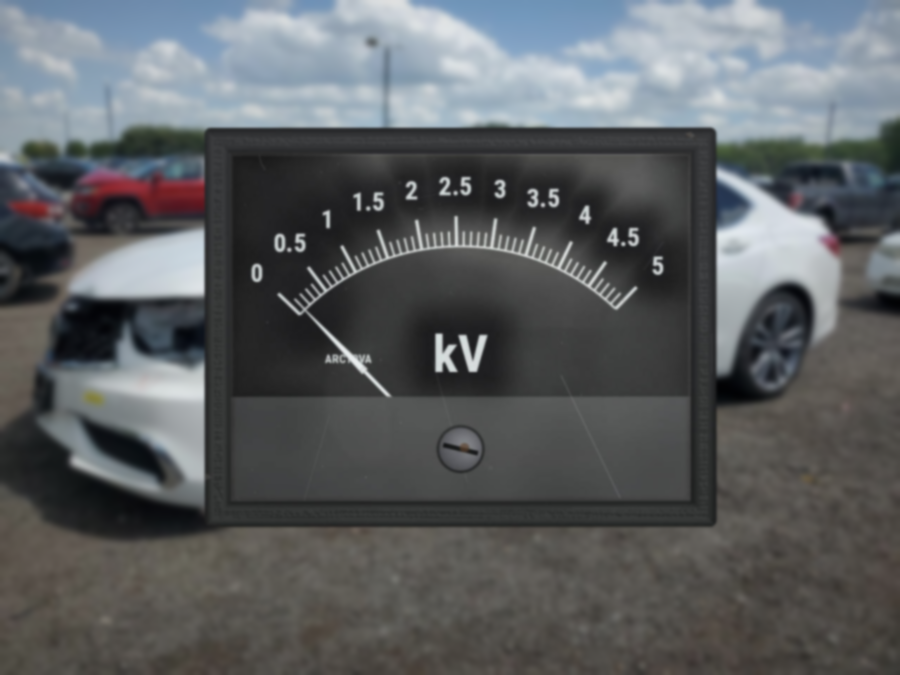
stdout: 0.1; kV
